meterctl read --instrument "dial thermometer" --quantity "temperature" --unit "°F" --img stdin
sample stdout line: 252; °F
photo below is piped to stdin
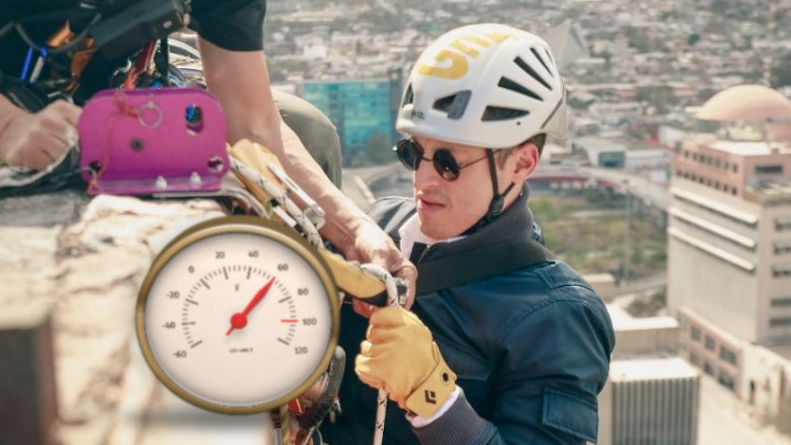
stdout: 60; °F
